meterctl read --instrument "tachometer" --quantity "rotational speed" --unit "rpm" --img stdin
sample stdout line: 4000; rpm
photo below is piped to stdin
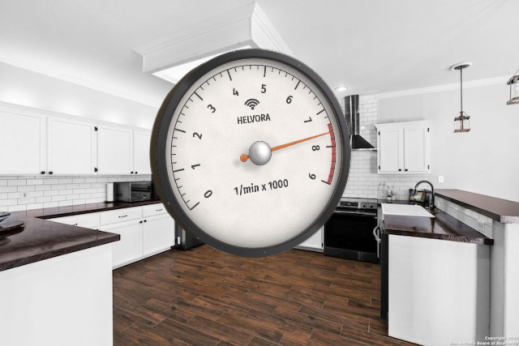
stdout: 7600; rpm
